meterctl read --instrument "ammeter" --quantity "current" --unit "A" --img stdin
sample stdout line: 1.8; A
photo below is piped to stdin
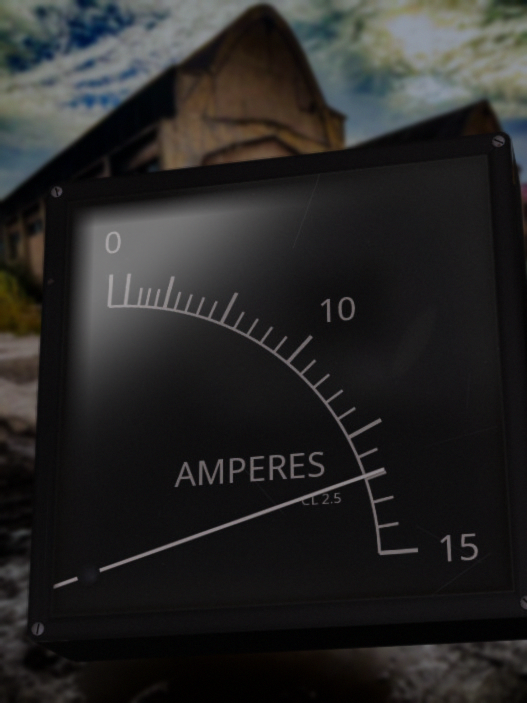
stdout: 13.5; A
